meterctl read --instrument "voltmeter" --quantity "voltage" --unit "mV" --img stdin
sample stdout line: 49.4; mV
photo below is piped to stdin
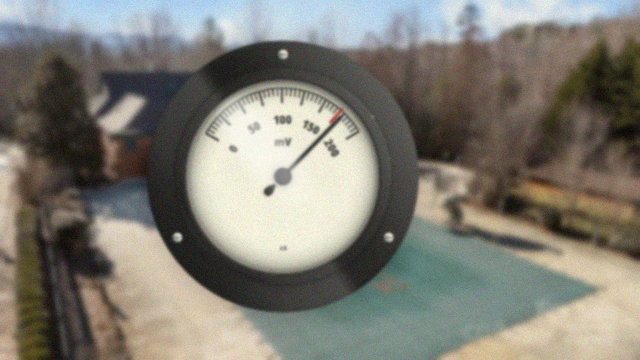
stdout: 175; mV
